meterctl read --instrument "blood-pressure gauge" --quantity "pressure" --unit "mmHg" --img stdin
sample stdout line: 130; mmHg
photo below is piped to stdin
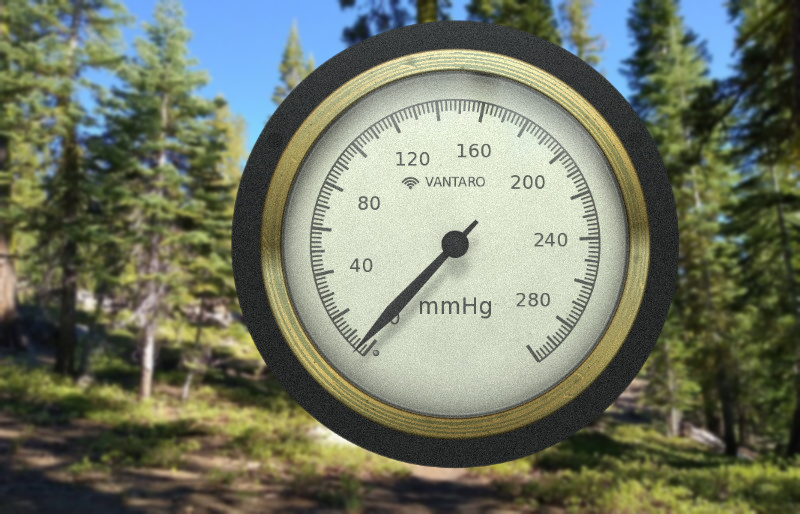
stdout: 4; mmHg
